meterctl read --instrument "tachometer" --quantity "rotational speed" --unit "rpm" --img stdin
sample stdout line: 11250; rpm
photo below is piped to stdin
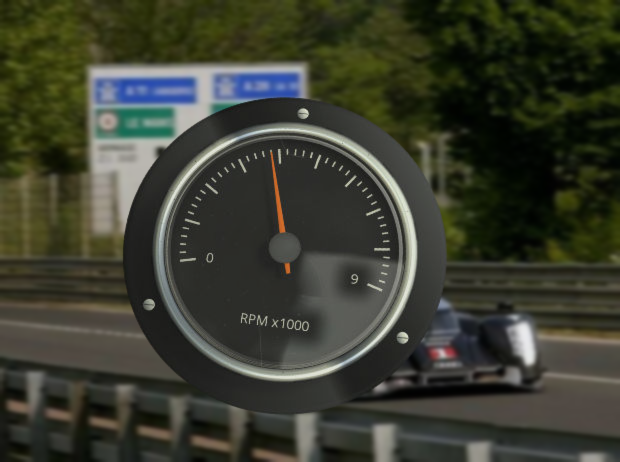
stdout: 3800; rpm
